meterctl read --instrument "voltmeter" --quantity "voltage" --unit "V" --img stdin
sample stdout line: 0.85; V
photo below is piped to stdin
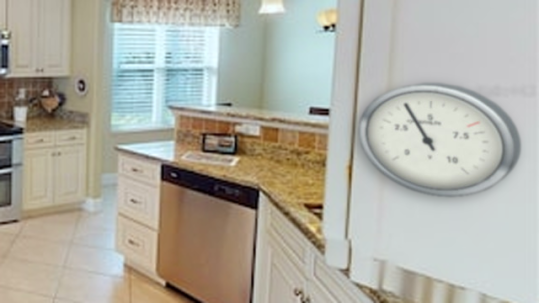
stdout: 4; V
